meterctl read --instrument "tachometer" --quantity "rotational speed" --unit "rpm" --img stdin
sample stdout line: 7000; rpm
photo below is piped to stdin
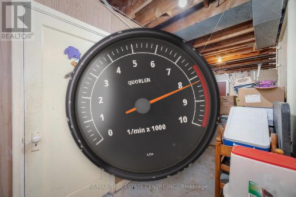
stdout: 8200; rpm
